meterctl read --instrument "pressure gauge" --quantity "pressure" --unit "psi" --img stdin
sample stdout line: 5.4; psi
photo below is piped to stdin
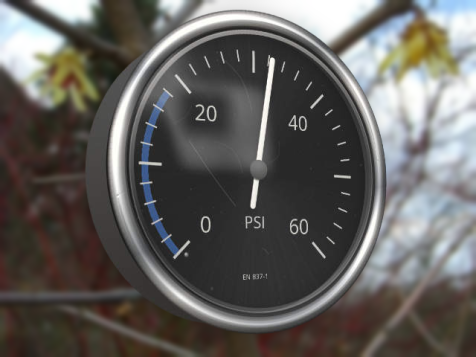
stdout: 32; psi
